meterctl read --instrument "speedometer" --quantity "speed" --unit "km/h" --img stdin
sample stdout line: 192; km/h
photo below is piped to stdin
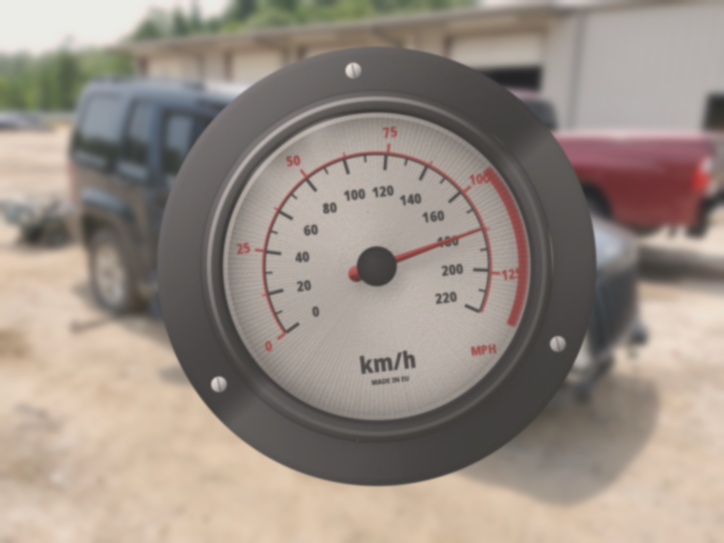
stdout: 180; km/h
